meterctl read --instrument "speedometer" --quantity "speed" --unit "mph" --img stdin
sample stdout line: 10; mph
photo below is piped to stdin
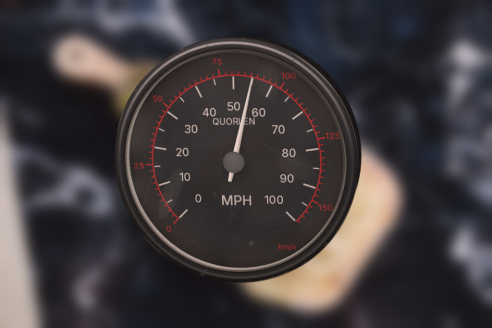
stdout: 55; mph
